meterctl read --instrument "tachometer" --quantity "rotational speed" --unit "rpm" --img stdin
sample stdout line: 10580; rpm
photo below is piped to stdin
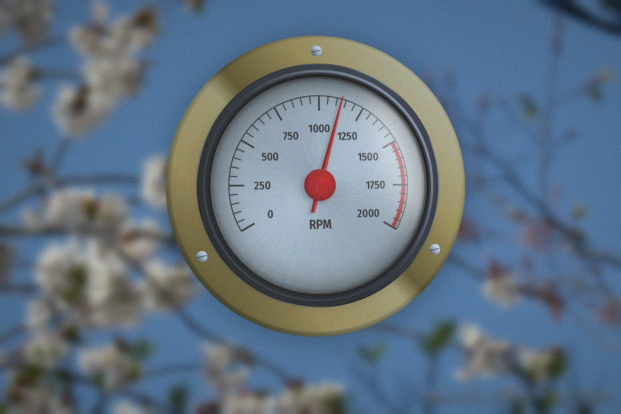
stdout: 1125; rpm
